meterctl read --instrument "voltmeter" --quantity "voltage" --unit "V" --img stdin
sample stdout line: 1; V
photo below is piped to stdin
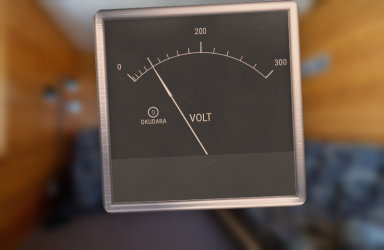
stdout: 100; V
